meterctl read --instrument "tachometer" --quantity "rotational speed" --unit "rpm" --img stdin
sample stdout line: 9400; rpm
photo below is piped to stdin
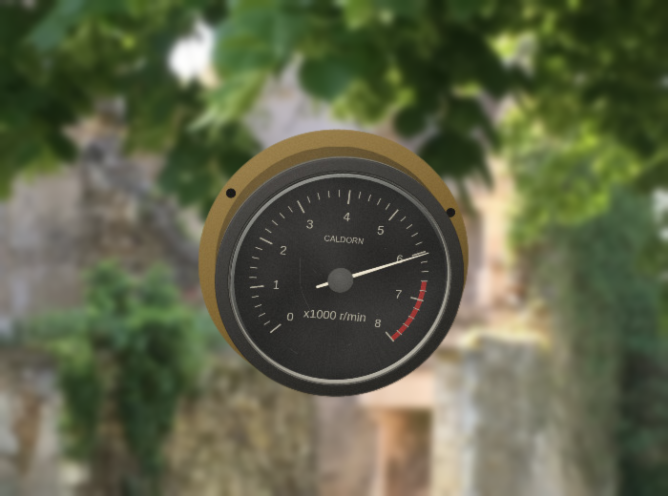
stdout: 6000; rpm
